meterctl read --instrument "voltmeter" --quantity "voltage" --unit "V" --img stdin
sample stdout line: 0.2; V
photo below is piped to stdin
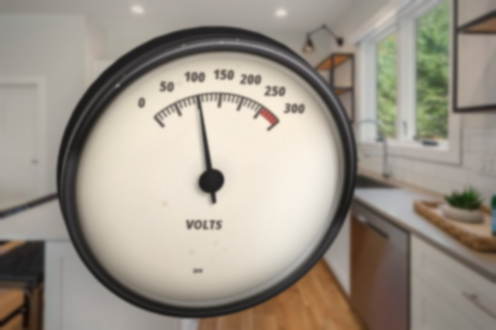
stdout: 100; V
